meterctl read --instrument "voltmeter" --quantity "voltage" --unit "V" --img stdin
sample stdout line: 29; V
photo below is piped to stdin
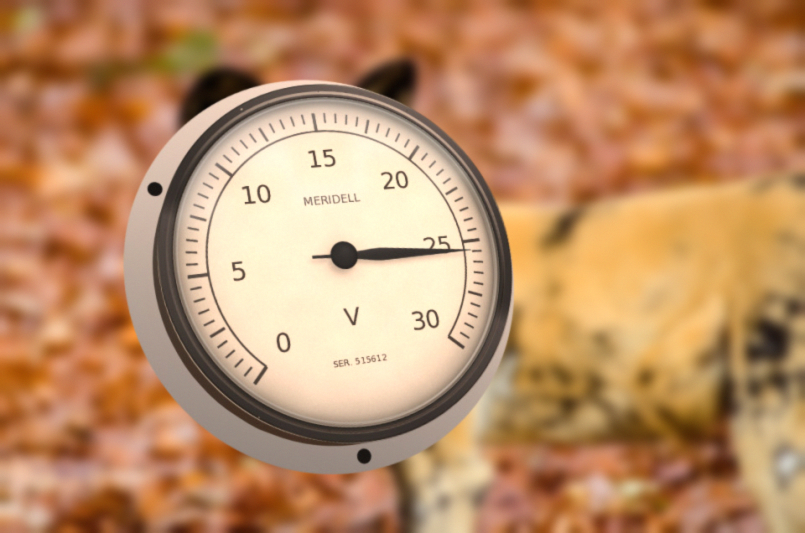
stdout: 25.5; V
